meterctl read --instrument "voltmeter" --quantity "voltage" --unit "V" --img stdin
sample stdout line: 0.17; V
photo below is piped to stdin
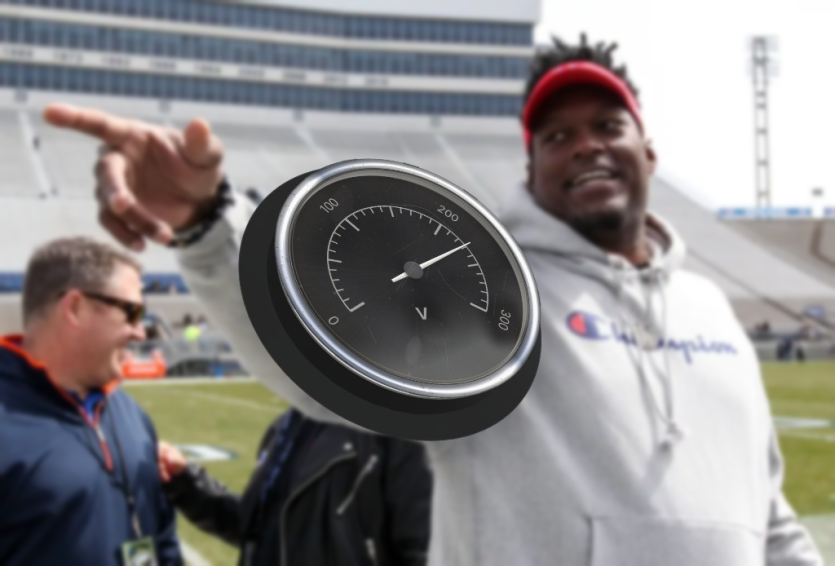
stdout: 230; V
